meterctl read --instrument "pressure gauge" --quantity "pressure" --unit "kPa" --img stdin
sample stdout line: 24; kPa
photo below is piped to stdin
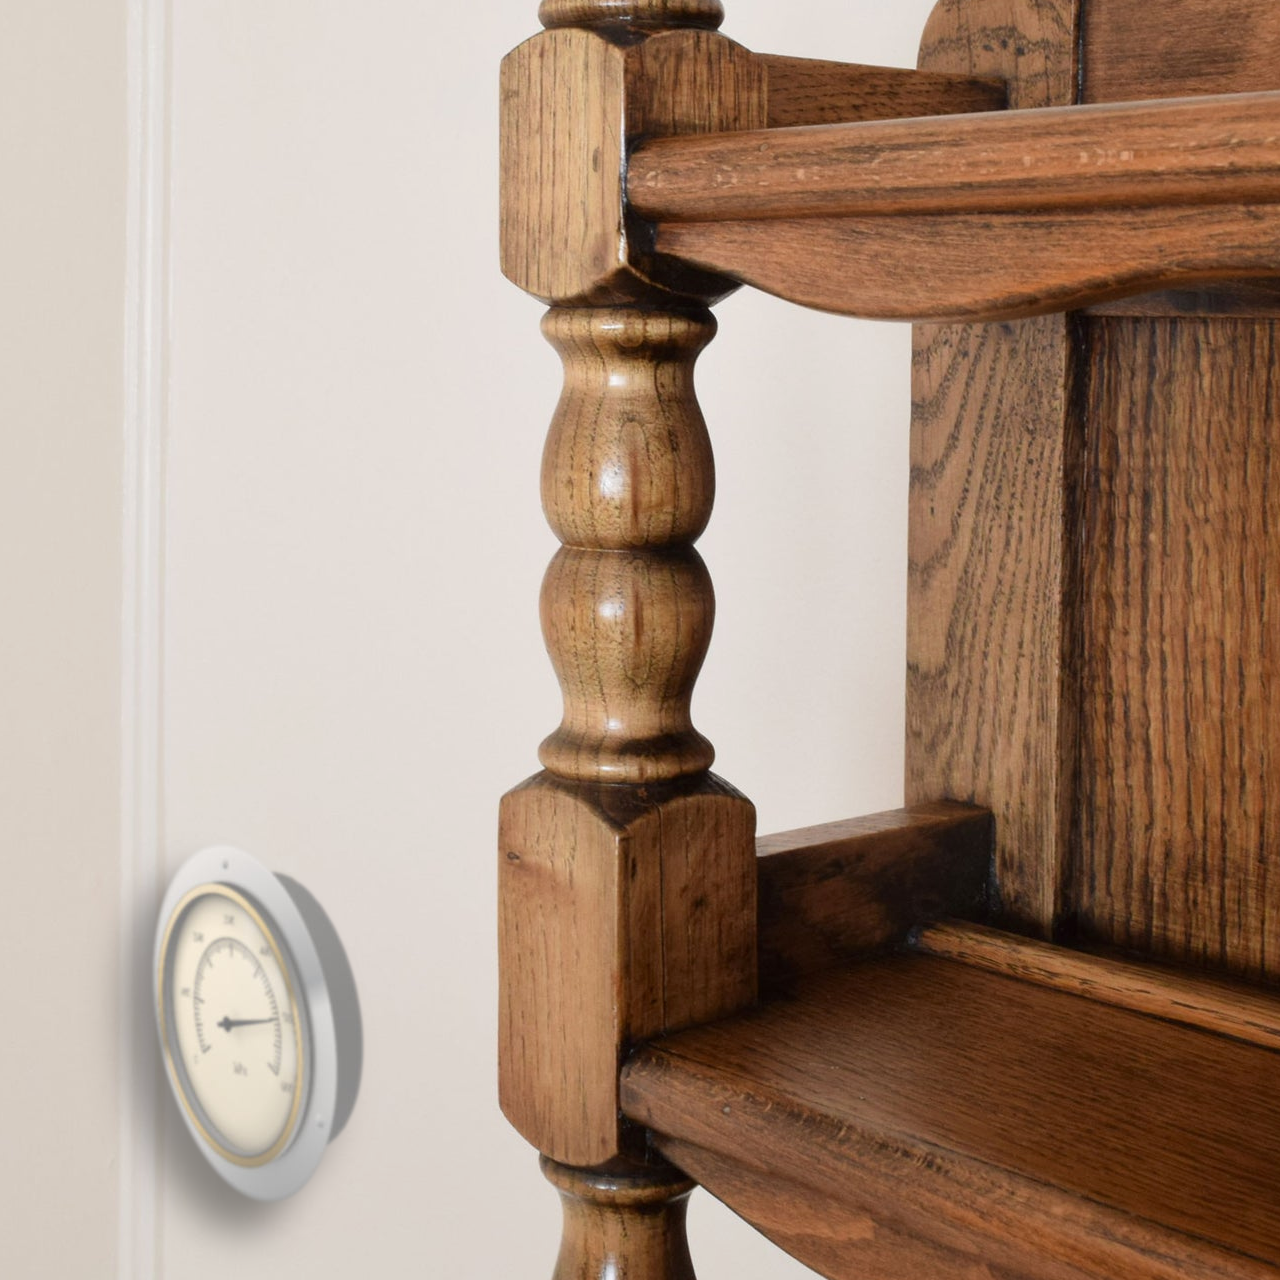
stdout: 500; kPa
